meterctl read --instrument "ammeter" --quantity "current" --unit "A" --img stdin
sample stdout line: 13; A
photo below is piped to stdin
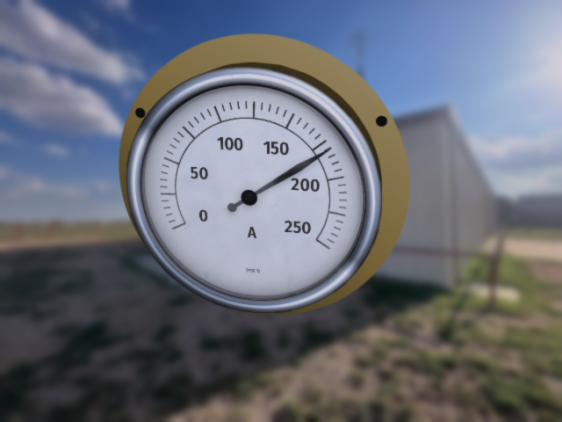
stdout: 180; A
